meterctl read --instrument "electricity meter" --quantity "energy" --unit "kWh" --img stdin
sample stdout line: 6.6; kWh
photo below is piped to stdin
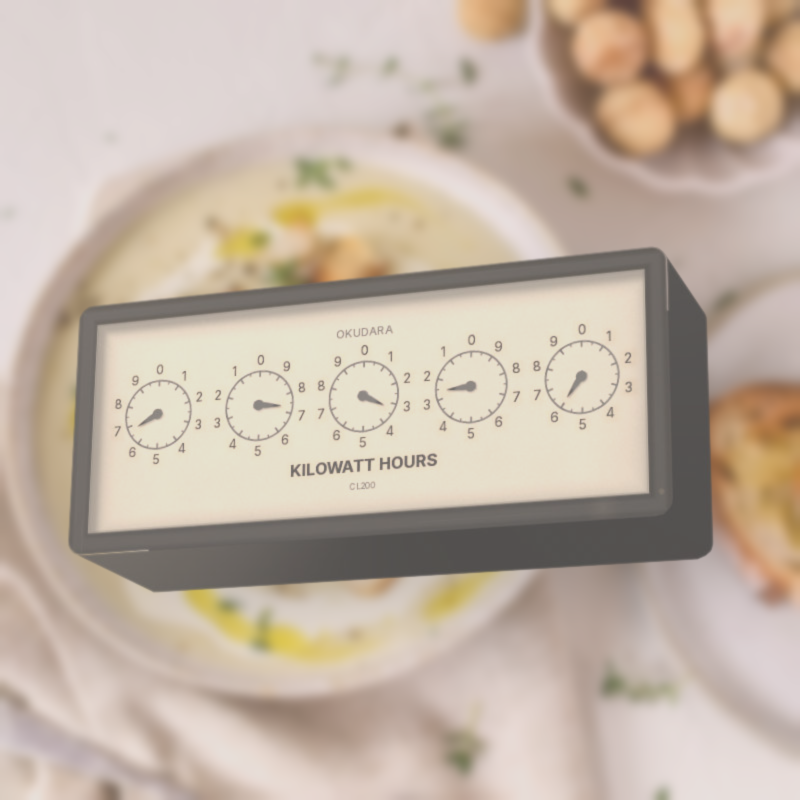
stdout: 67326; kWh
